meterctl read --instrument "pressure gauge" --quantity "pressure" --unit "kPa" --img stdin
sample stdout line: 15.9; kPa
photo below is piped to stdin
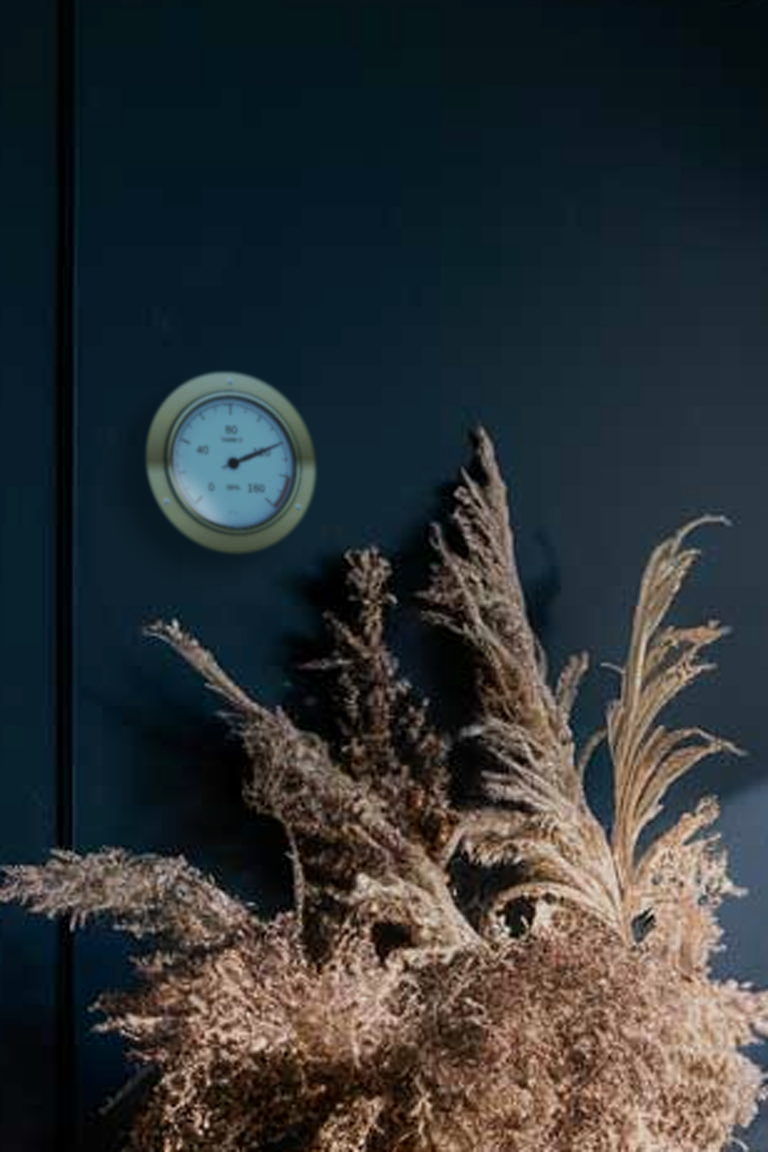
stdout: 120; kPa
